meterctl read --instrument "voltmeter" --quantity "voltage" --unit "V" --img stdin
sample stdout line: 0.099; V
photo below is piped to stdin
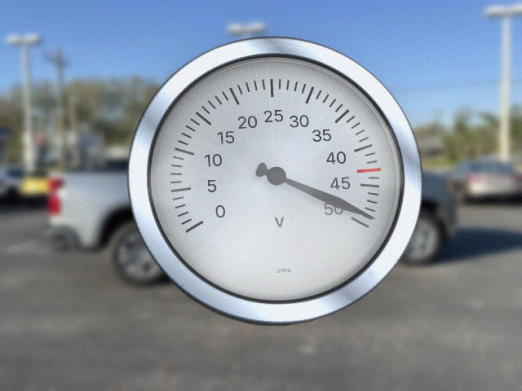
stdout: 49; V
